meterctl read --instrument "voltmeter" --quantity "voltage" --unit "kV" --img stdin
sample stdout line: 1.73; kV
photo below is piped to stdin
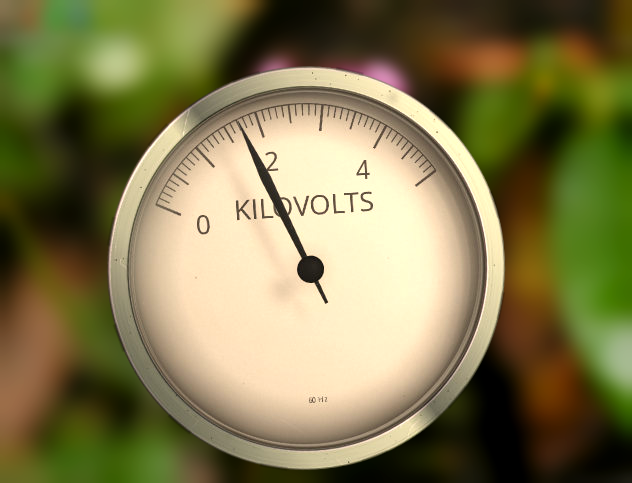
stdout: 1.7; kV
